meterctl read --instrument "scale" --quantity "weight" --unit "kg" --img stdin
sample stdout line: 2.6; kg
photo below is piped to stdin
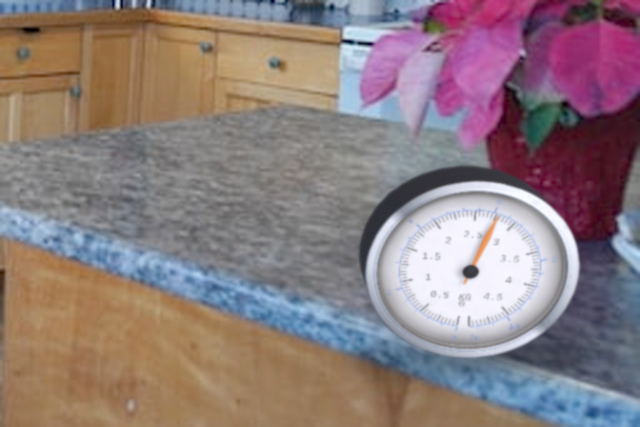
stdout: 2.75; kg
